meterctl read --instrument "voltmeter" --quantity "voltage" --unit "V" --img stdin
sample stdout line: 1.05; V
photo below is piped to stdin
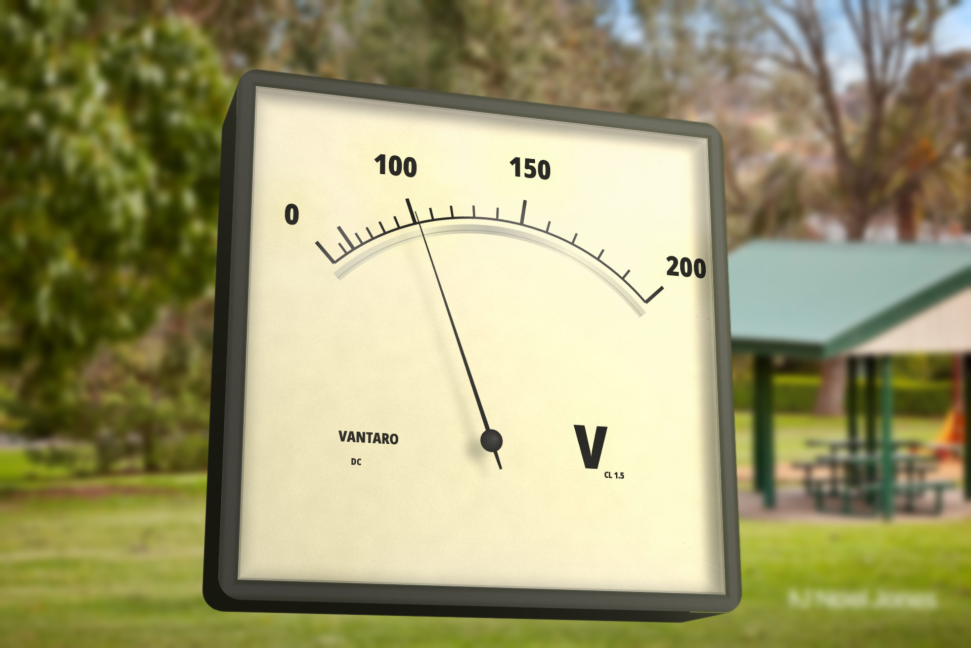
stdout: 100; V
